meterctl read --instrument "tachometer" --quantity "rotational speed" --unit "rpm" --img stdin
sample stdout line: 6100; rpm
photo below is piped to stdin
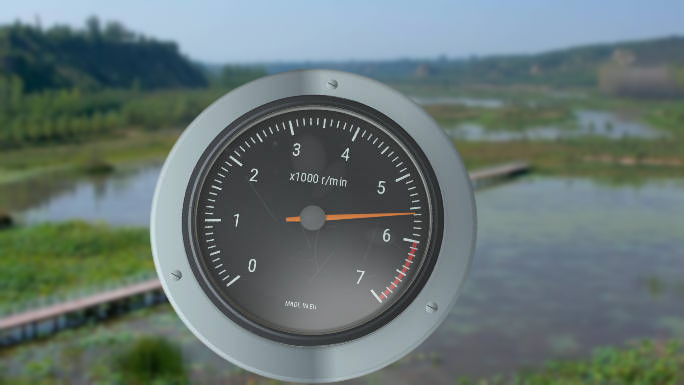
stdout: 5600; rpm
